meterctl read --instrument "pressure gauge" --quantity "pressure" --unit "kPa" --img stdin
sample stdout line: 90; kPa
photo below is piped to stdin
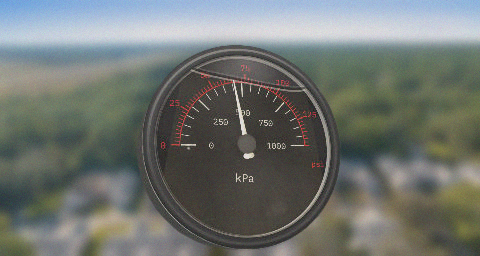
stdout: 450; kPa
